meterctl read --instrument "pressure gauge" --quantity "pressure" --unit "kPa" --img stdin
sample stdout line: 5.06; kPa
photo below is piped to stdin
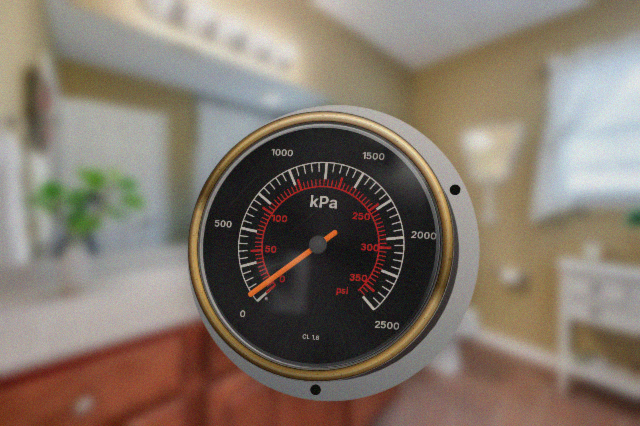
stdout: 50; kPa
